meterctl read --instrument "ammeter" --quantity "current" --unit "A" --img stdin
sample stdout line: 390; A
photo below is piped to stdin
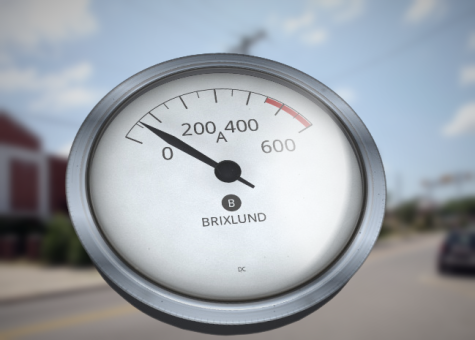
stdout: 50; A
